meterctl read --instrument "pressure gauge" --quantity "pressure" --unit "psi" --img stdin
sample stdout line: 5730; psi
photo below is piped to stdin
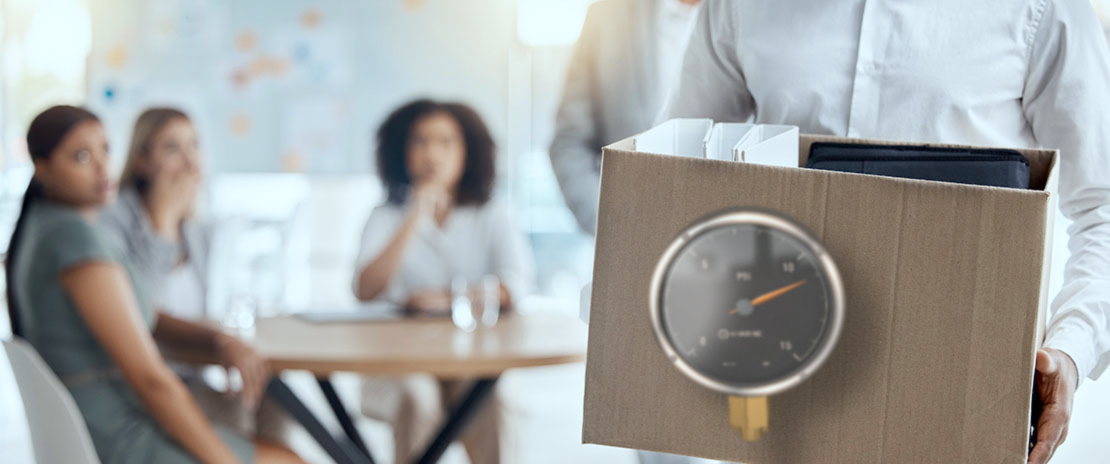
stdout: 11; psi
